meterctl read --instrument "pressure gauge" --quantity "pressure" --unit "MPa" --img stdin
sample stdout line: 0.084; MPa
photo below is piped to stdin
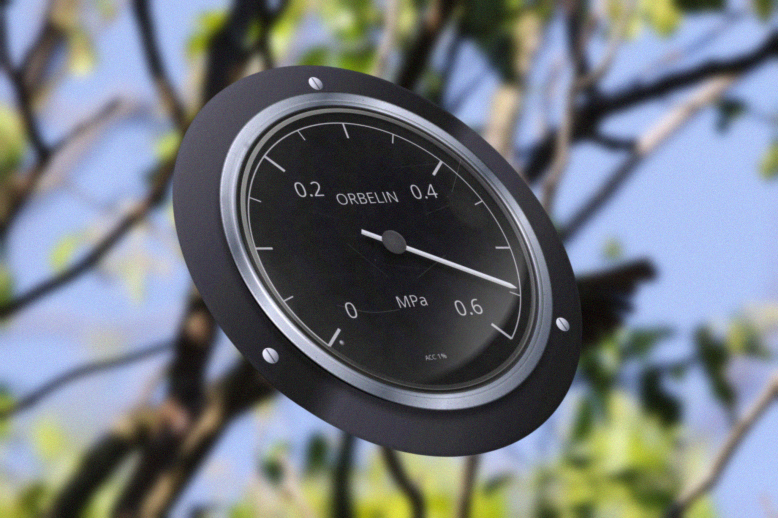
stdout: 0.55; MPa
